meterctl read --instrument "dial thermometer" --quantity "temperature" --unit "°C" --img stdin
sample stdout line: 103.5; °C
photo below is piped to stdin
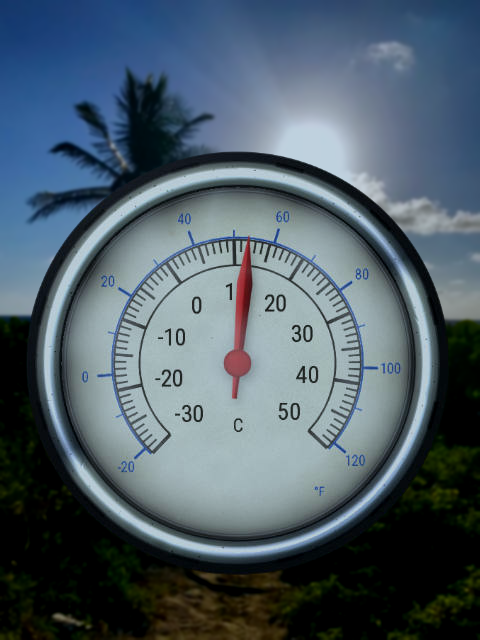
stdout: 12; °C
